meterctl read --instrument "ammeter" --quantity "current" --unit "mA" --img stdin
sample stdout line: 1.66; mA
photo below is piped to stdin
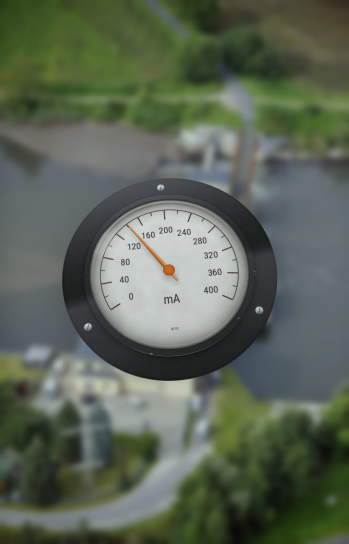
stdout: 140; mA
